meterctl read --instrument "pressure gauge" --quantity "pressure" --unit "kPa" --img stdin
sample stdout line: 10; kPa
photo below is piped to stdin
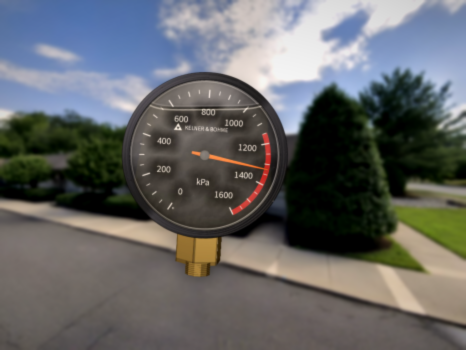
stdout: 1325; kPa
